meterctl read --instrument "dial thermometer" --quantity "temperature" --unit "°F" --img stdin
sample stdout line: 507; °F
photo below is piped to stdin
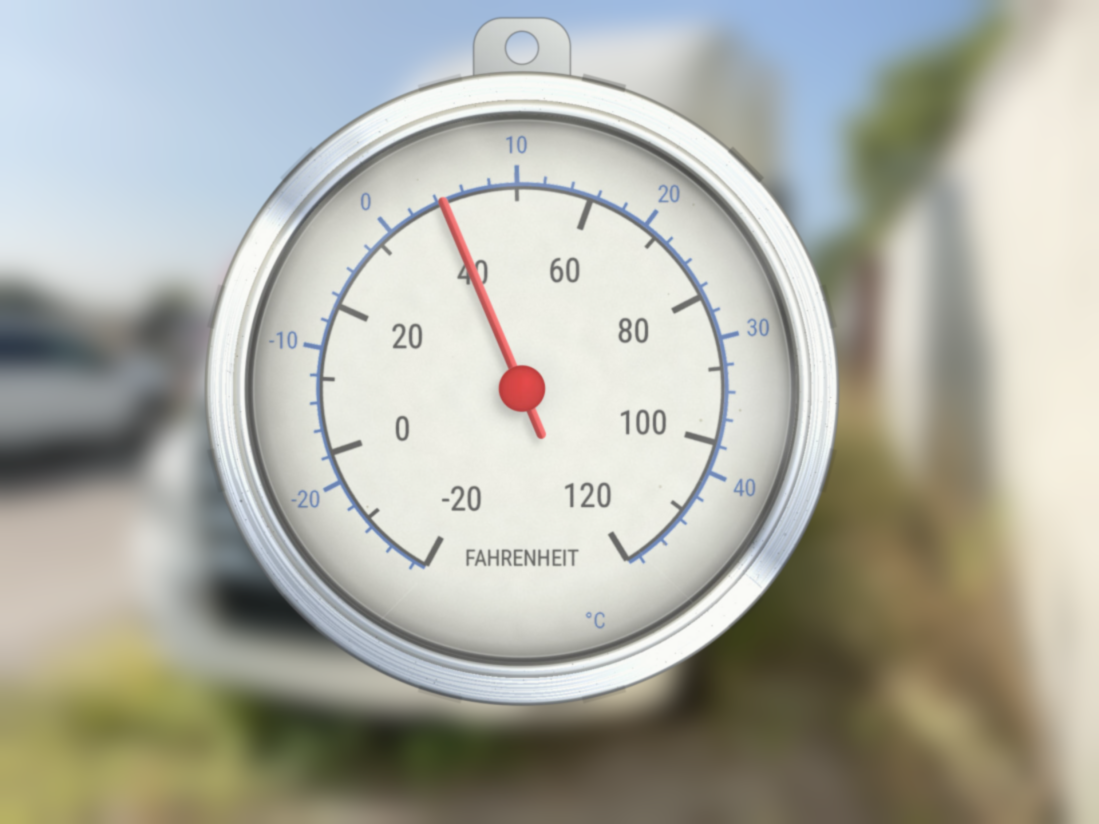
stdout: 40; °F
